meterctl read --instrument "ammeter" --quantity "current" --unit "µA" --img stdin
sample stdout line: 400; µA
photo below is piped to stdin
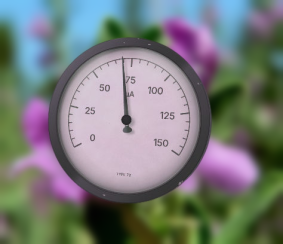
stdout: 70; µA
